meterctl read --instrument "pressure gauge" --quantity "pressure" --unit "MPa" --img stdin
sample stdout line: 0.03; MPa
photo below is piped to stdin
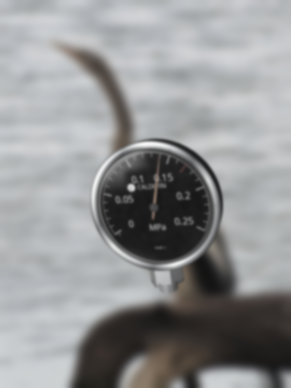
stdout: 0.14; MPa
